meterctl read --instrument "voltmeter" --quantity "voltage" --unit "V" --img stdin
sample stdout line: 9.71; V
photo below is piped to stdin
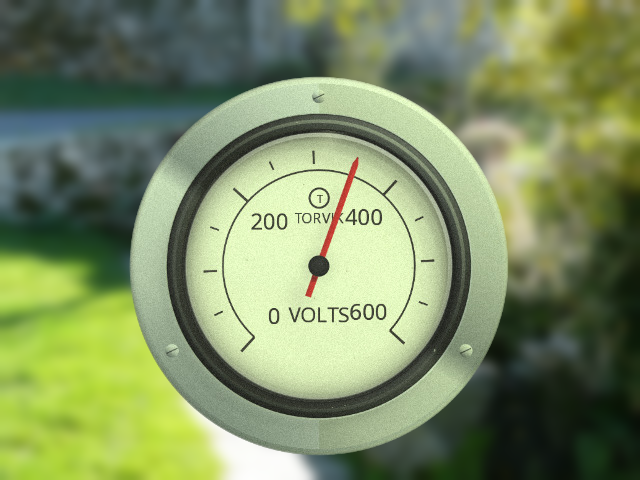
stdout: 350; V
